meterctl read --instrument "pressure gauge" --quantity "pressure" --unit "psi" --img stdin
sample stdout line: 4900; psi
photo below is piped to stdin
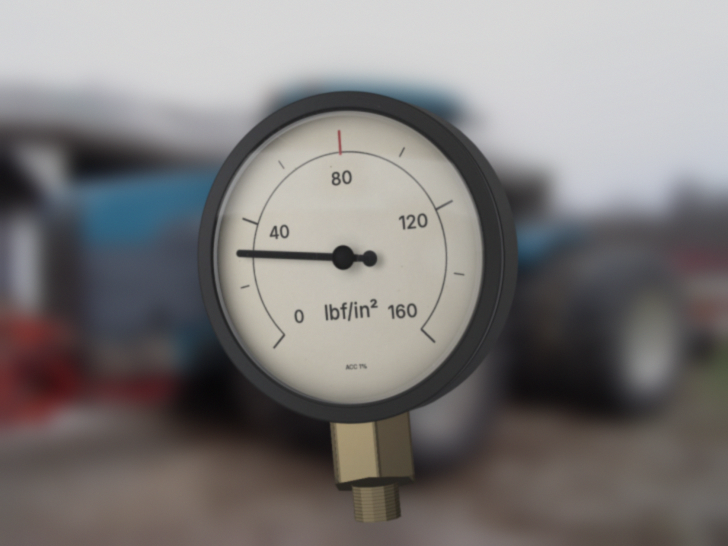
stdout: 30; psi
